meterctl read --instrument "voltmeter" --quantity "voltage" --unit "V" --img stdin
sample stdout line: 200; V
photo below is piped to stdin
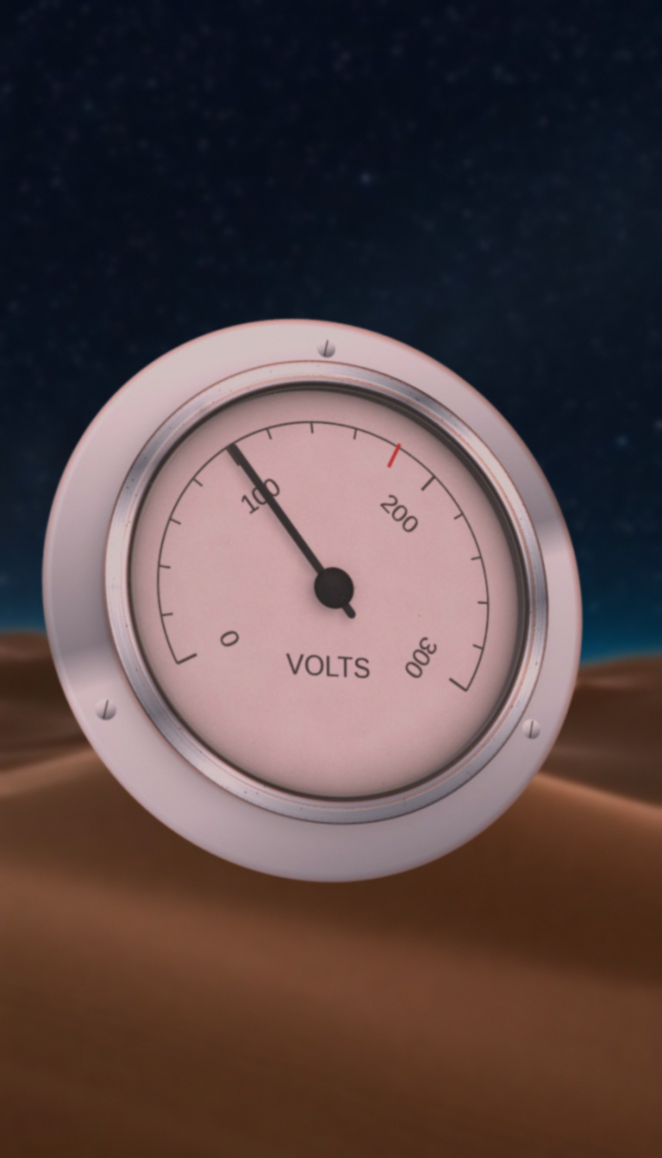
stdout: 100; V
